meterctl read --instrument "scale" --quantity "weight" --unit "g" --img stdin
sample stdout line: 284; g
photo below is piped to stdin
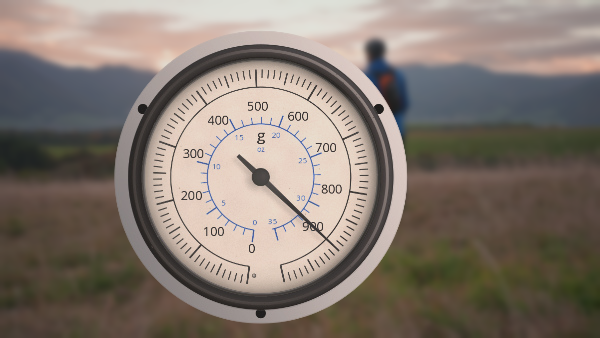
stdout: 900; g
